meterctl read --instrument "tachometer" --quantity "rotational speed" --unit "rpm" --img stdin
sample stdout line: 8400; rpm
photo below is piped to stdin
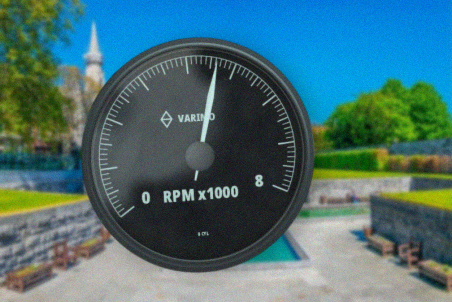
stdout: 4600; rpm
